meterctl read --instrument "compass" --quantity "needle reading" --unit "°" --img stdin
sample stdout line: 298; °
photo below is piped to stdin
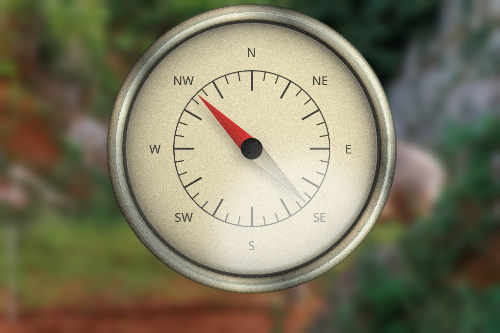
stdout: 315; °
